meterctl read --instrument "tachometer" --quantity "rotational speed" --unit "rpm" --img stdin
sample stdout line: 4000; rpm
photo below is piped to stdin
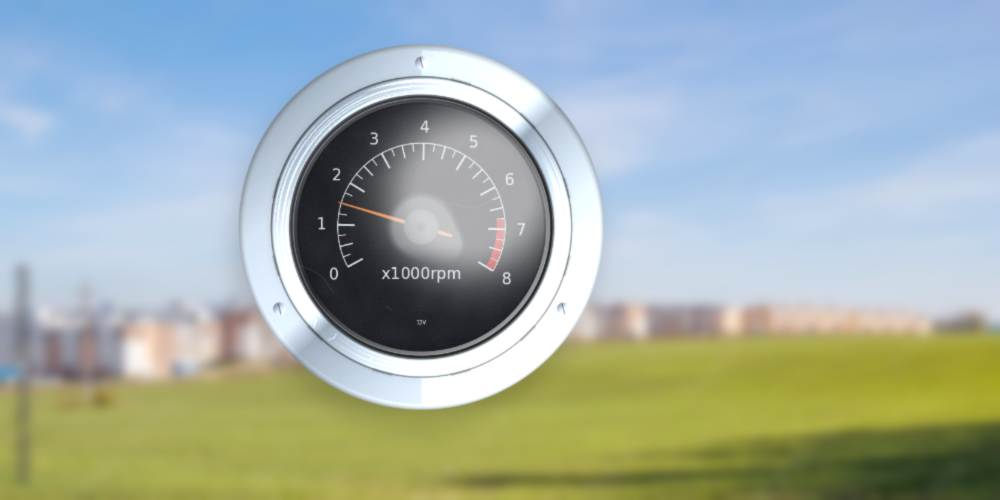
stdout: 1500; rpm
